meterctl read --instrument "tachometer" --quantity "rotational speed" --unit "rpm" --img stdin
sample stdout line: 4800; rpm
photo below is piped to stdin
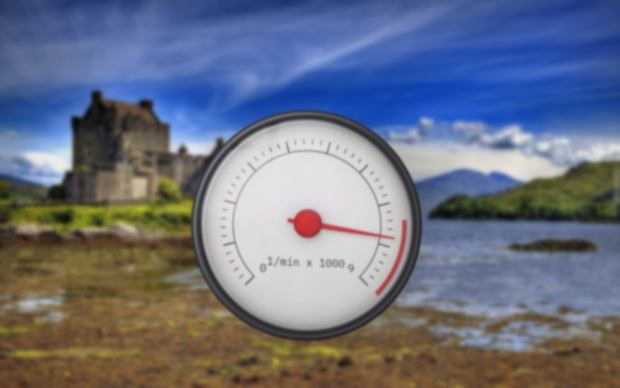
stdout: 7800; rpm
